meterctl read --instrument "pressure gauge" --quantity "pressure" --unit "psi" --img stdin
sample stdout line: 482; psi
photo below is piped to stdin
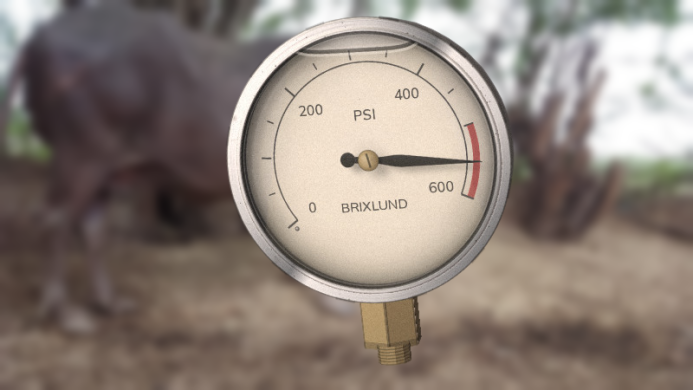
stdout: 550; psi
